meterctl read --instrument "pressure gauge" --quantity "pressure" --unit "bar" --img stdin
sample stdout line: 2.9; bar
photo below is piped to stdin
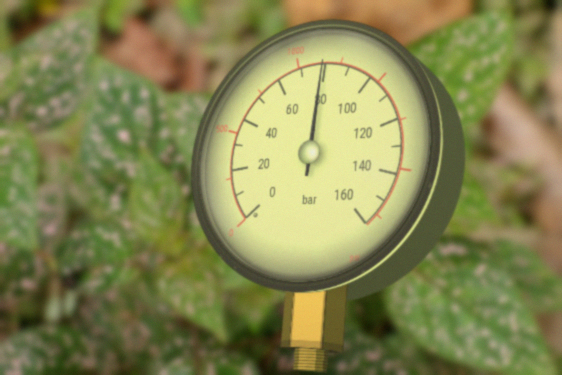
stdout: 80; bar
